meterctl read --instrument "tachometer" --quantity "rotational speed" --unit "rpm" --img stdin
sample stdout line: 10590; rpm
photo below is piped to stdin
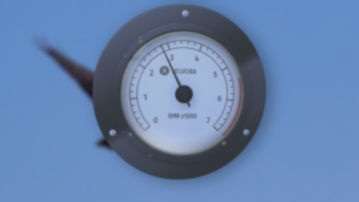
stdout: 2800; rpm
